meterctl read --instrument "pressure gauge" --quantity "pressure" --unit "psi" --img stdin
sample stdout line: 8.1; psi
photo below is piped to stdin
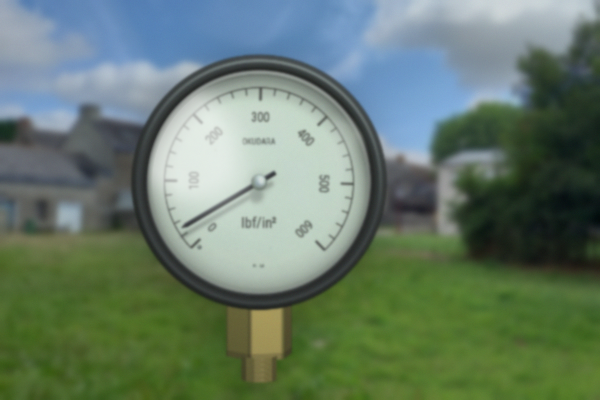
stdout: 30; psi
